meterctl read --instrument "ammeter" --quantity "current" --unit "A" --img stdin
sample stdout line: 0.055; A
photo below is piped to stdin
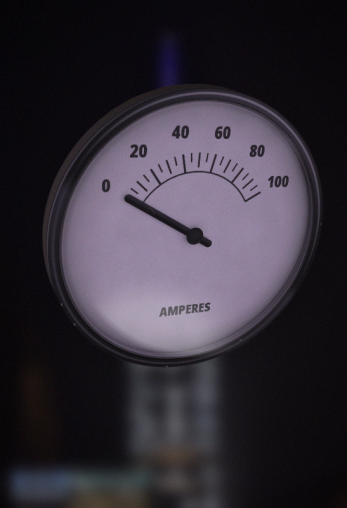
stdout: 0; A
